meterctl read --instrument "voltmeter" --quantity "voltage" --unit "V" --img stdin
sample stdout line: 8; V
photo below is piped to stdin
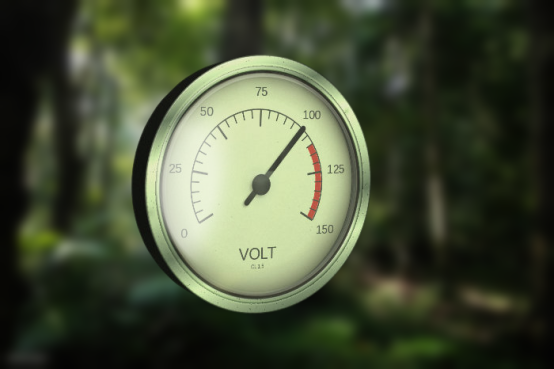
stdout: 100; V
